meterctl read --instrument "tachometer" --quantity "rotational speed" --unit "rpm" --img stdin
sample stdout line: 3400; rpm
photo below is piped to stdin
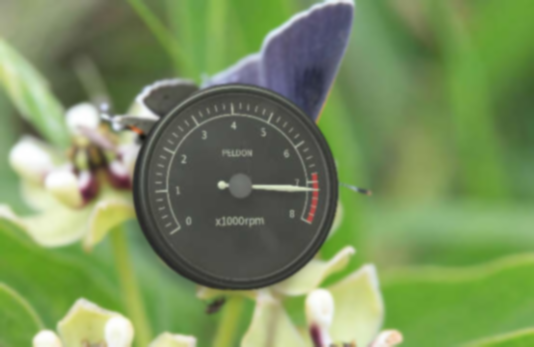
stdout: 7200; rpm
